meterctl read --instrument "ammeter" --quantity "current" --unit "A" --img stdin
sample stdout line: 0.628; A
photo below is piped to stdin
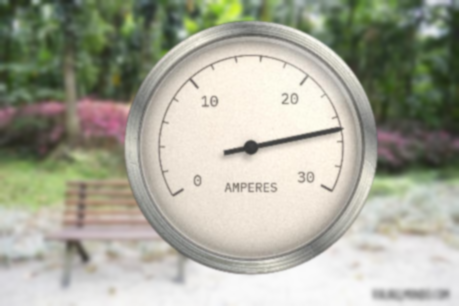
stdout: 25; A
